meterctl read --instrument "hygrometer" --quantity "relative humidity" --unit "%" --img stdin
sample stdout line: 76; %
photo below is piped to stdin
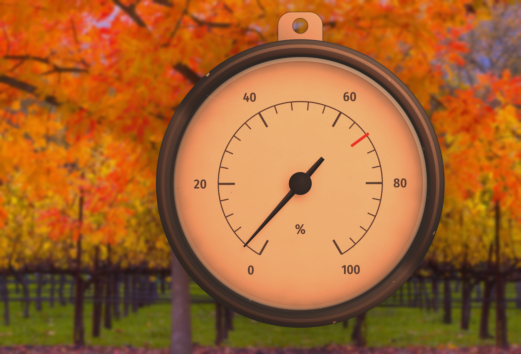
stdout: 4; %
